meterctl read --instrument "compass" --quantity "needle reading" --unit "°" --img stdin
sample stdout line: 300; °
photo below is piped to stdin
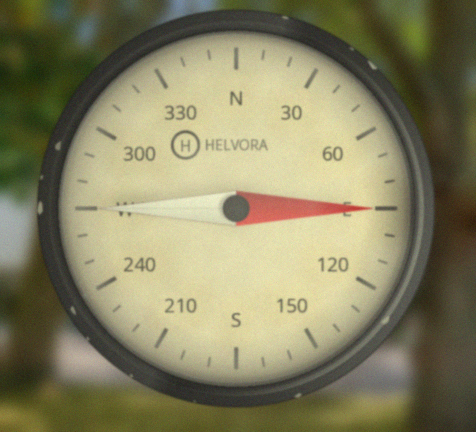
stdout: 90; °
